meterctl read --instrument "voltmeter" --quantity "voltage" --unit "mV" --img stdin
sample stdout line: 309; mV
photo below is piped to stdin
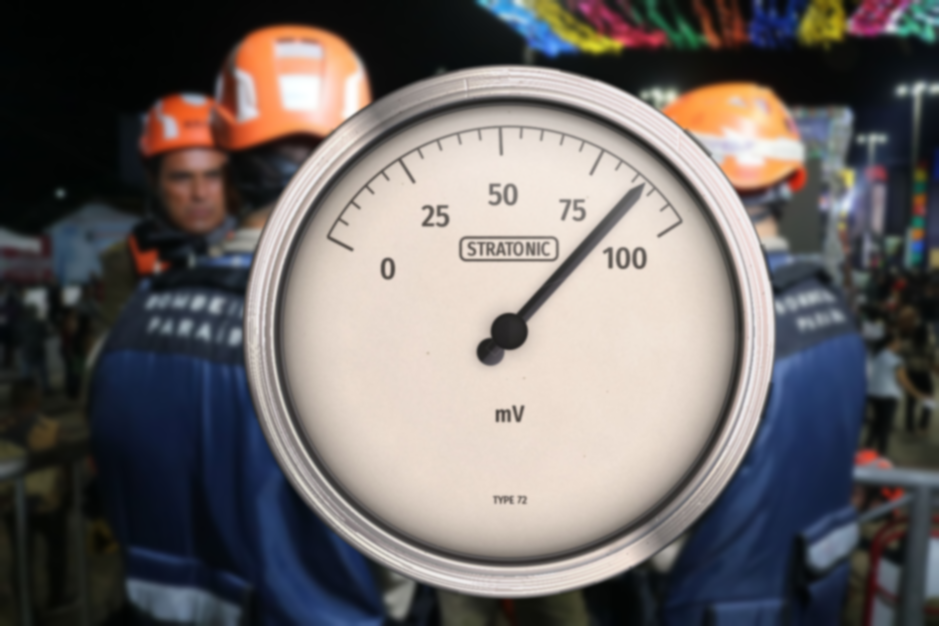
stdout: 87.5; mV
